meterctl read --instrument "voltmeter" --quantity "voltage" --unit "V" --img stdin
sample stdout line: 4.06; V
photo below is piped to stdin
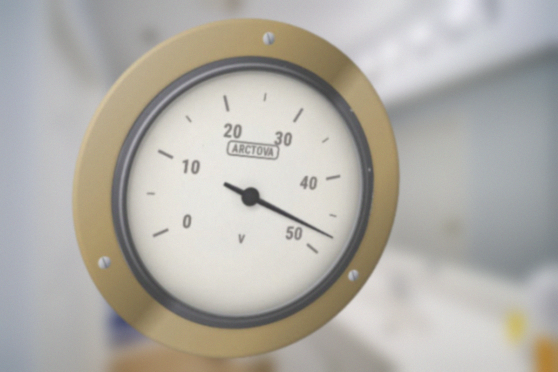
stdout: 47.5; V
